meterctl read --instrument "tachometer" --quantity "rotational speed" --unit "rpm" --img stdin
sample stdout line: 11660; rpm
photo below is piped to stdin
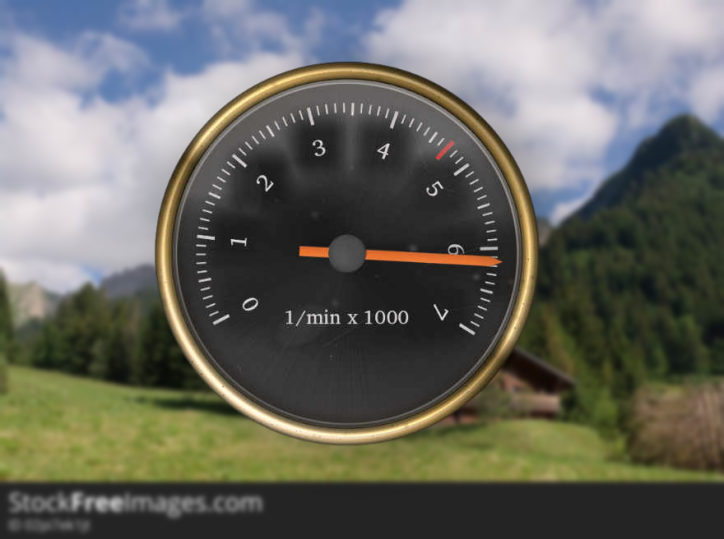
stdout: 6150; rpm
